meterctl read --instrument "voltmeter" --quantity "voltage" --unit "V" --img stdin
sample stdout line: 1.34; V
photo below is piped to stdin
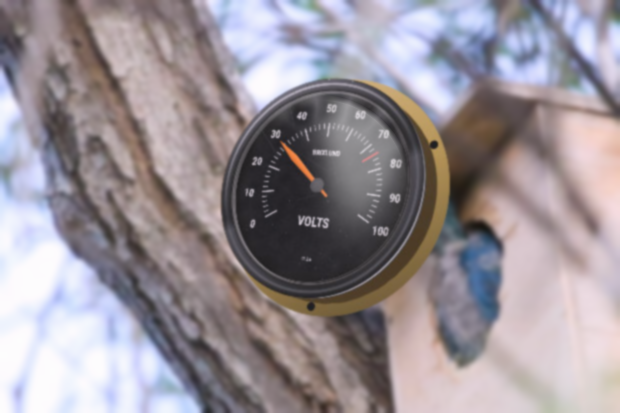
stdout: 30; V
